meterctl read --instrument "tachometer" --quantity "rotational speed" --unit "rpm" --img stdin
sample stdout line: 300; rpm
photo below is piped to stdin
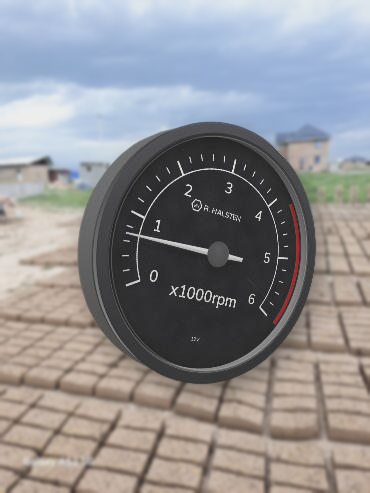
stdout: 700; rpm
